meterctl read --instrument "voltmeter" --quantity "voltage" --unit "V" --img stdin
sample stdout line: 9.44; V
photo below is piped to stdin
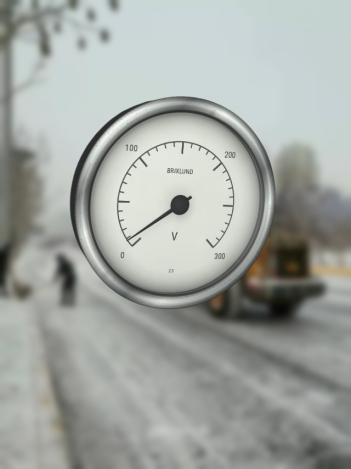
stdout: 10; V
